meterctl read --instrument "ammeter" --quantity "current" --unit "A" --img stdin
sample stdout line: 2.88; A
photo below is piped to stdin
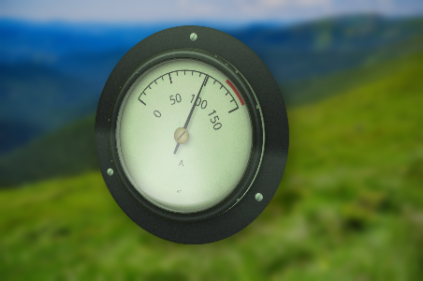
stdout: 100; A
